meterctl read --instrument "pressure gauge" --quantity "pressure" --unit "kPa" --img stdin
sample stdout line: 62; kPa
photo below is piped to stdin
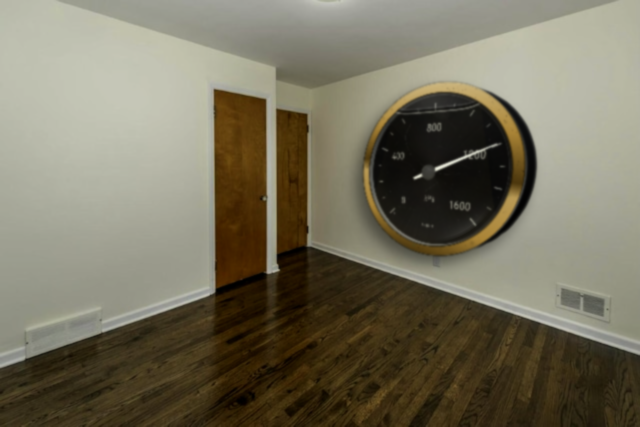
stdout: 1200; kPa
